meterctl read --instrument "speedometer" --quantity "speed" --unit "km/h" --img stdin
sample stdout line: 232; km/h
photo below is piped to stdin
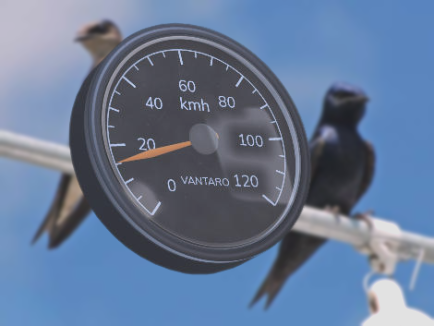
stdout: 15; km/h
